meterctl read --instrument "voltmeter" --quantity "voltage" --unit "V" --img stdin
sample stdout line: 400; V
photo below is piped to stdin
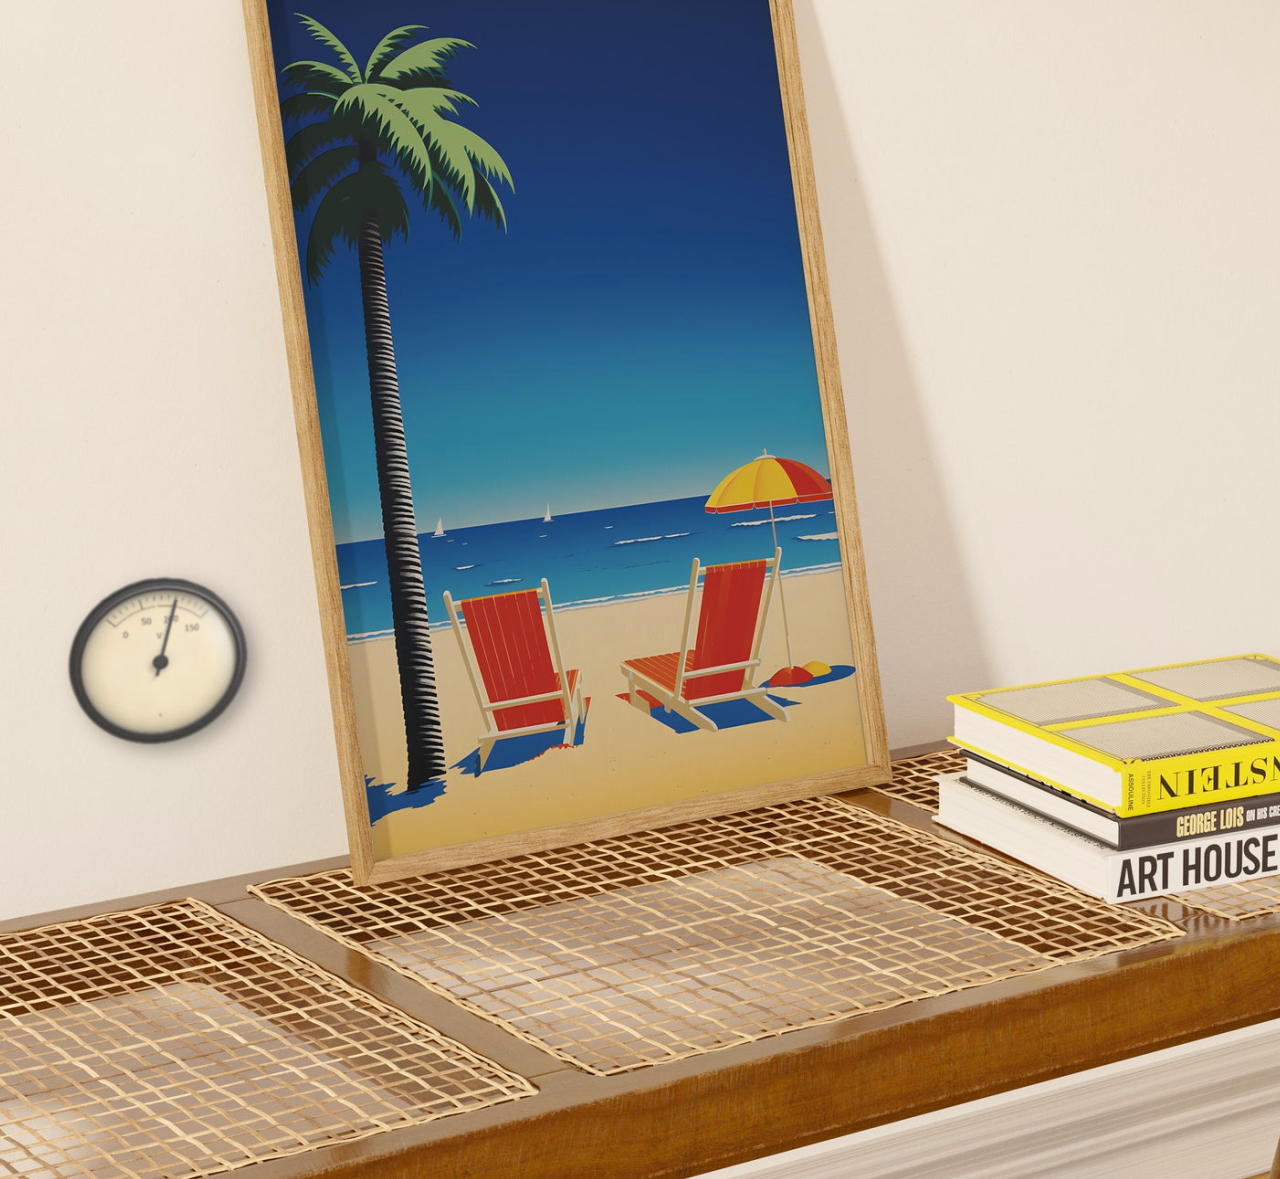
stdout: 100; V
